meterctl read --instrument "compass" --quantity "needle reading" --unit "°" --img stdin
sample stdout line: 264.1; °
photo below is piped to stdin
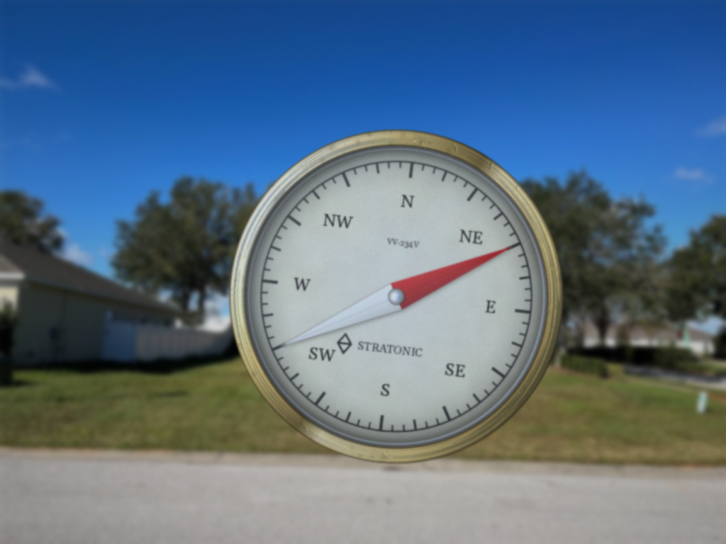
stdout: 60; °
